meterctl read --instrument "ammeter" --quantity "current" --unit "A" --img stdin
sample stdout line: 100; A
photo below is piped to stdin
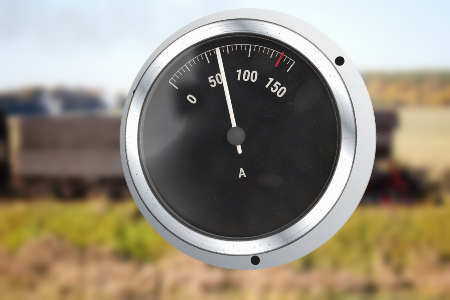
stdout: 65; A
